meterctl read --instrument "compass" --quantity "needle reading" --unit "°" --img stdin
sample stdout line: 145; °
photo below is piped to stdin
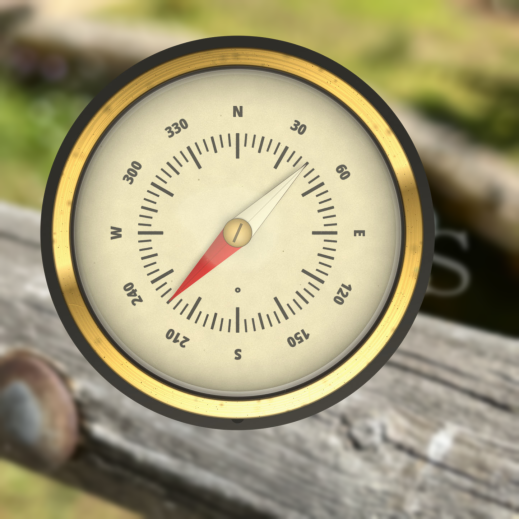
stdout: 225; °
